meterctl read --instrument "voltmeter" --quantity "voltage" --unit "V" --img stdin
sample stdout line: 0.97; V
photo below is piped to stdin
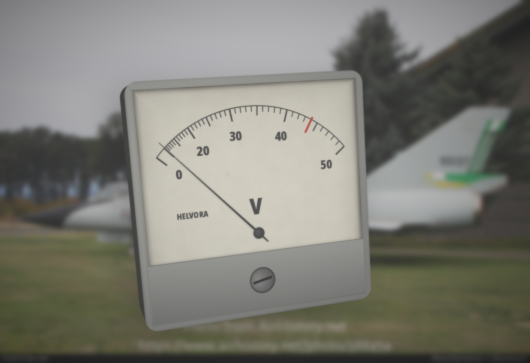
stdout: 10; V
